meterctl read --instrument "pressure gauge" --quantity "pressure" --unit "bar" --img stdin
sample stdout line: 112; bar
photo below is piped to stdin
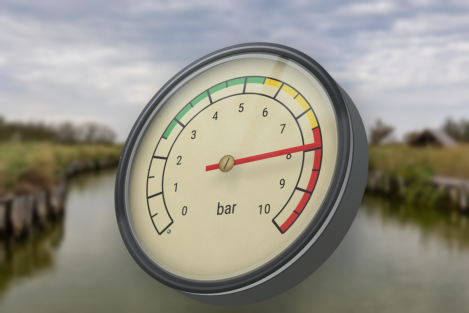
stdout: 8; bar
